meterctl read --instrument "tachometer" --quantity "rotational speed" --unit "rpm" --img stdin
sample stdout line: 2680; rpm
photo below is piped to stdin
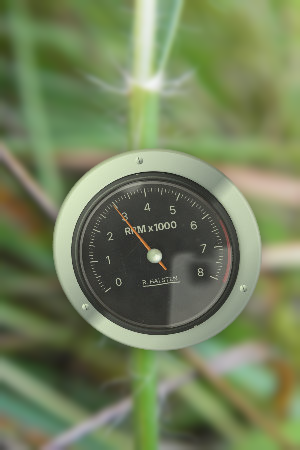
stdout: 3000; rpm
